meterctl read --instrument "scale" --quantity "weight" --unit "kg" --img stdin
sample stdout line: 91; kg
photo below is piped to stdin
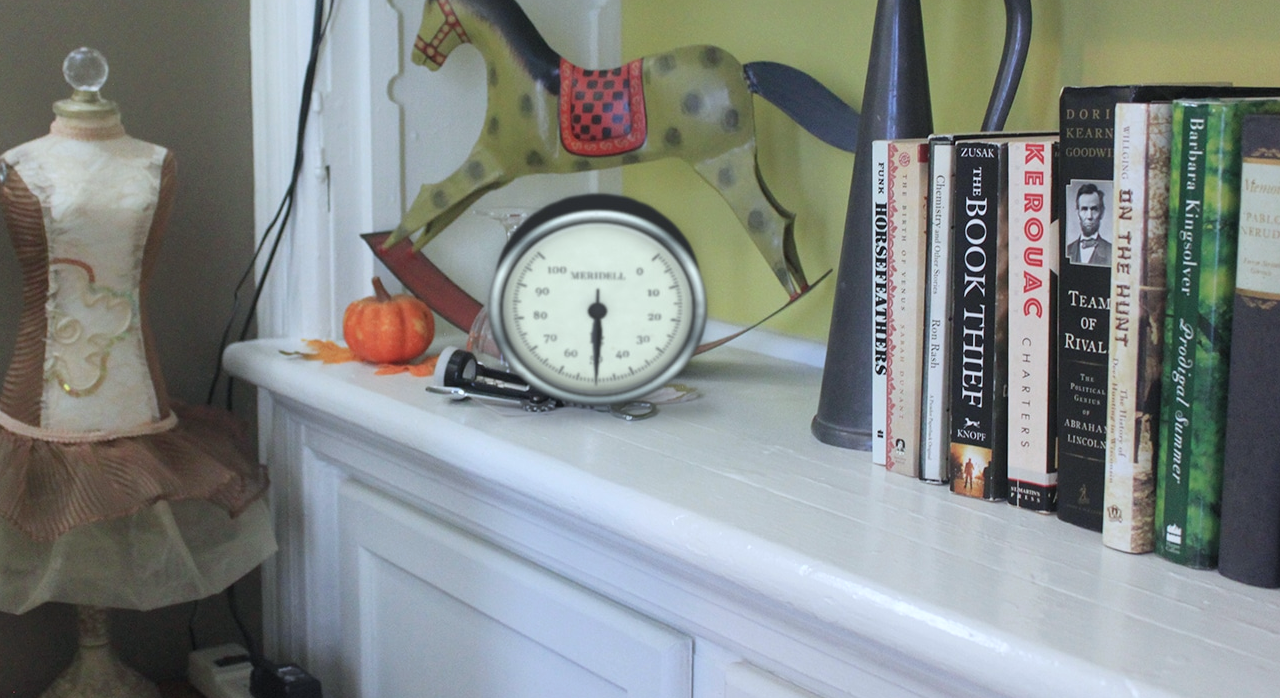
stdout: 50; kg
